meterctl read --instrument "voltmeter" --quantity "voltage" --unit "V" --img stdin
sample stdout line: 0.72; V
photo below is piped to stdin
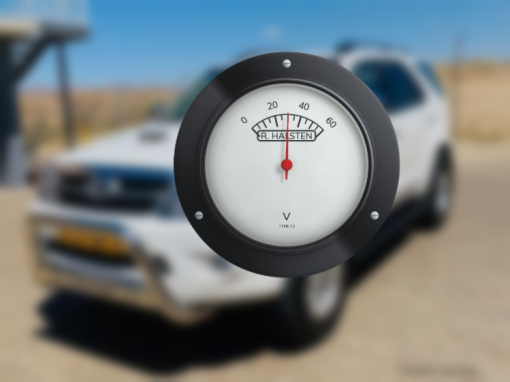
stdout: 30; V
